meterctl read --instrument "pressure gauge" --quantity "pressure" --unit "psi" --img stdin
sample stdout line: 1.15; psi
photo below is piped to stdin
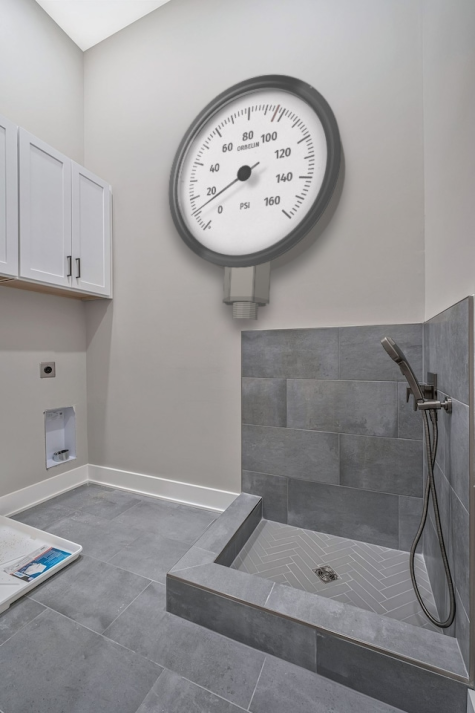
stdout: 10; psi
